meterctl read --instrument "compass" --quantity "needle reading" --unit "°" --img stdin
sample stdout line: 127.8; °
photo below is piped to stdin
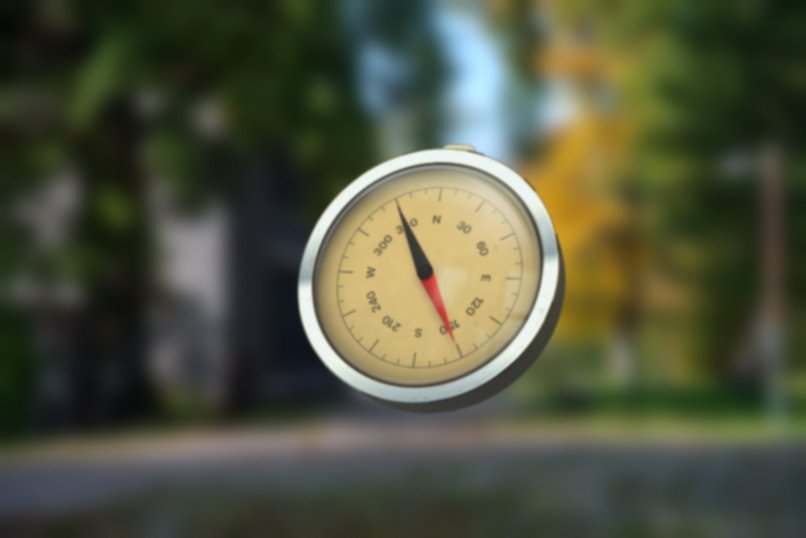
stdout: 150; °
